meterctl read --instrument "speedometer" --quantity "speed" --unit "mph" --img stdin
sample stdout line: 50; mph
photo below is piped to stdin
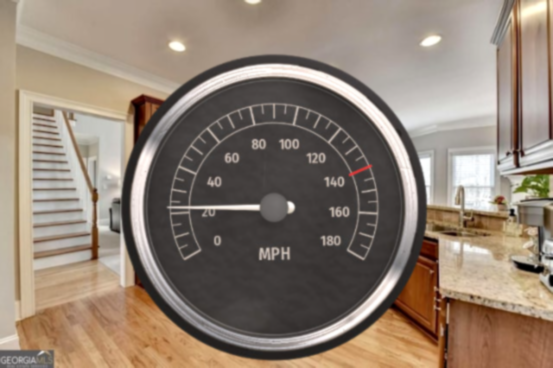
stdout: 22.5; mph
